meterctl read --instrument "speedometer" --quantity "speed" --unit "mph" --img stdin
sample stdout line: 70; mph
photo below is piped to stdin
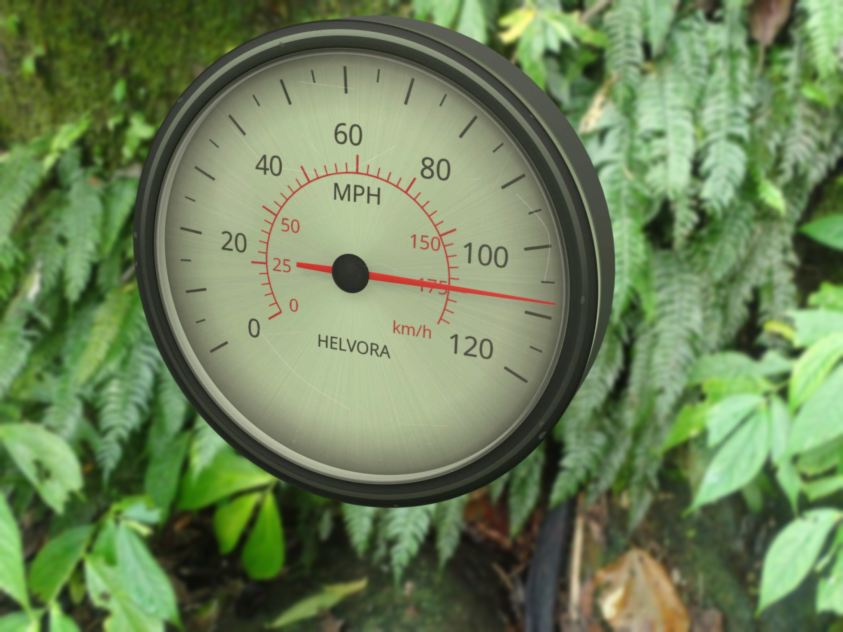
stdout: 107.5; mph
